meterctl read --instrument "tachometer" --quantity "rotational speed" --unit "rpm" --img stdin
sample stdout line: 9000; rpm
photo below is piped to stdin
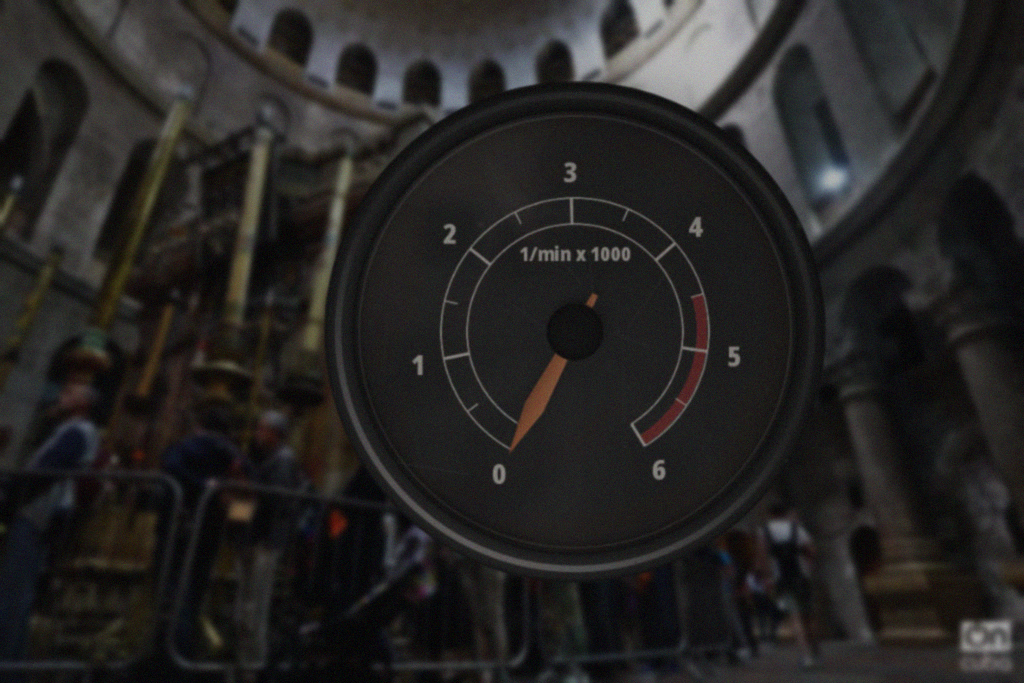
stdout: 0; rpm
